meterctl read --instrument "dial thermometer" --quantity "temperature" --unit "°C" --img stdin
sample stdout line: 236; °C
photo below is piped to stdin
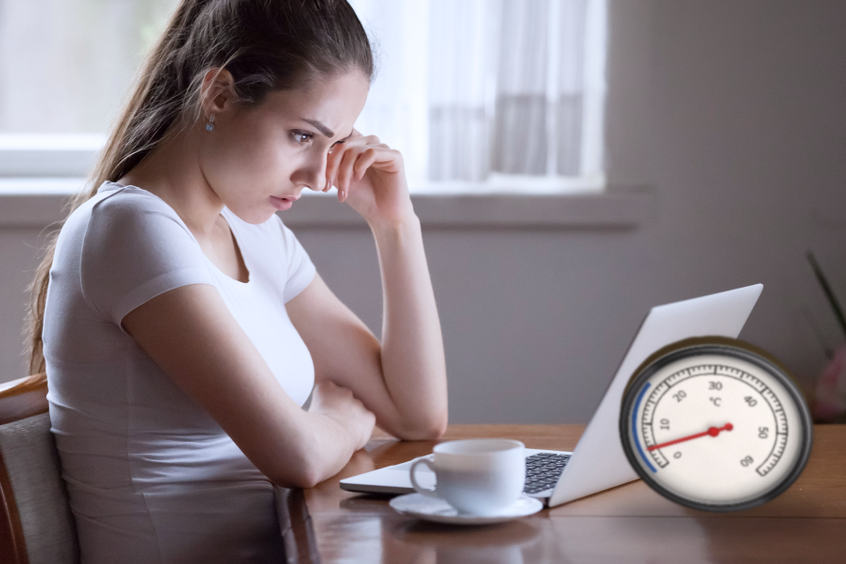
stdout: 5; °C
